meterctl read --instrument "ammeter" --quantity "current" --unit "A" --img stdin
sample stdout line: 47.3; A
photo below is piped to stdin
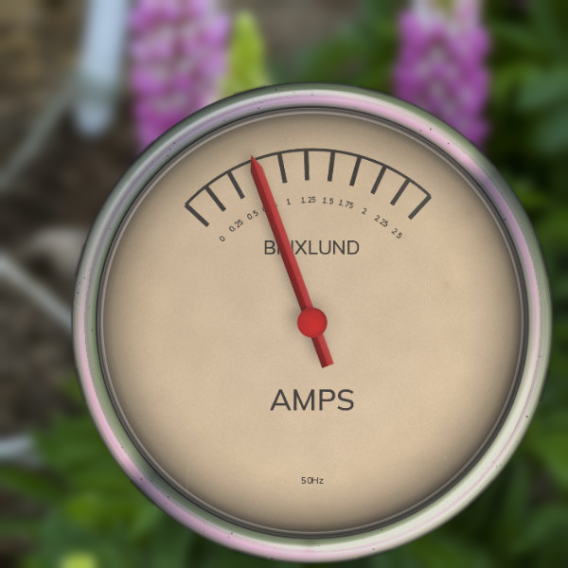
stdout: 0.75; A
